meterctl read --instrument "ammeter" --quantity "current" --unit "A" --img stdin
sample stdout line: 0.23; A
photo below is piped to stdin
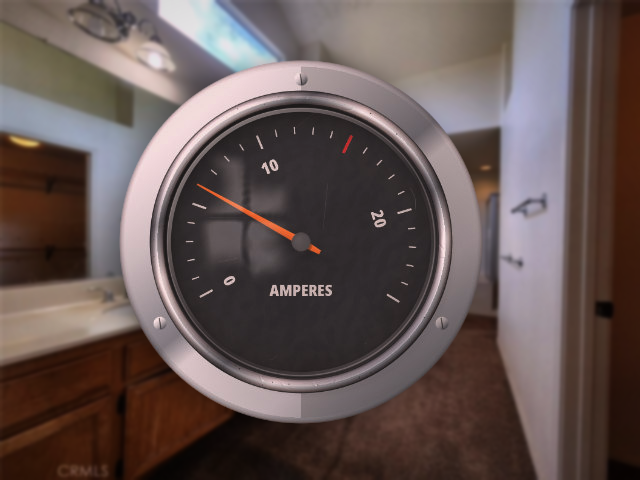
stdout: 6; A
